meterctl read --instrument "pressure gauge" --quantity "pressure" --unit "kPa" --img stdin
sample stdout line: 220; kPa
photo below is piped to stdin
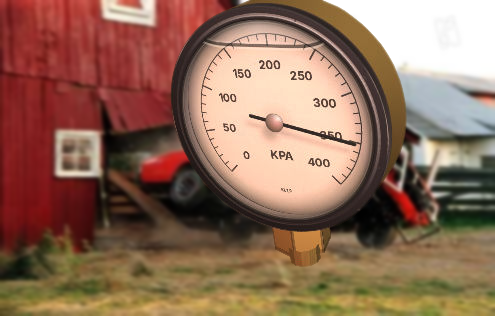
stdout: 350; kPa
